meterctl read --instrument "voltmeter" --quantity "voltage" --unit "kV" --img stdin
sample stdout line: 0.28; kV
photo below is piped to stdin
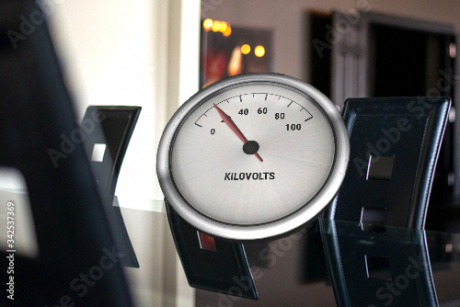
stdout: 20; kV
